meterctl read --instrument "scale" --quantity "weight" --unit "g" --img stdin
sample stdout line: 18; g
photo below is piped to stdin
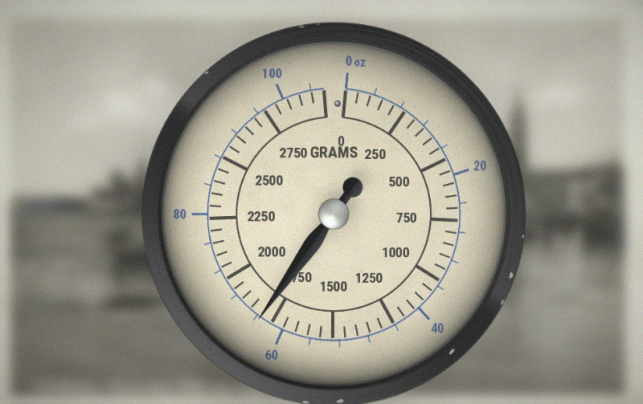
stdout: 1800; g
